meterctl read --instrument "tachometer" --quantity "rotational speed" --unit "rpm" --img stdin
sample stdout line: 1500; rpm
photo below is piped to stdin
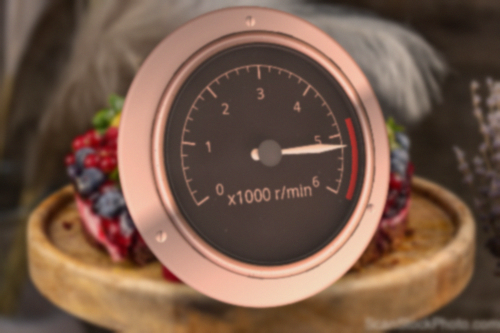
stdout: 5200; rpm
